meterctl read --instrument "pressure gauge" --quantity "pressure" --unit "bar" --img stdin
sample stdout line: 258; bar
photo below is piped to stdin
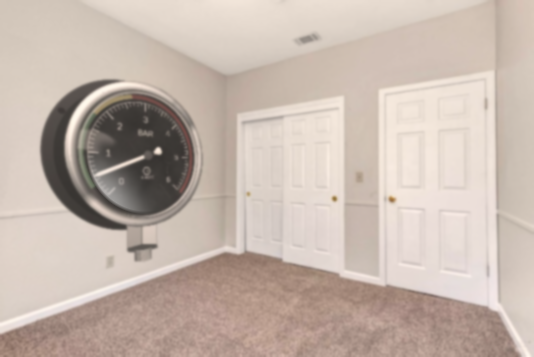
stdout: 0.5; bar
